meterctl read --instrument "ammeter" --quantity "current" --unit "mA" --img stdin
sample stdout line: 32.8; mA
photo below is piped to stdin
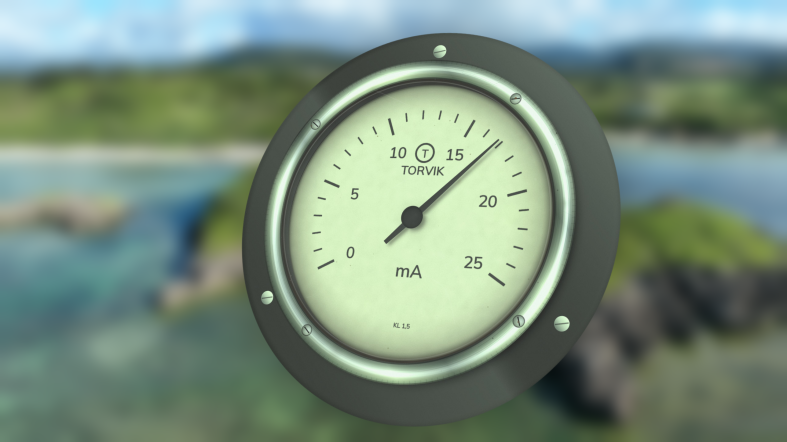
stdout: 17; mA
